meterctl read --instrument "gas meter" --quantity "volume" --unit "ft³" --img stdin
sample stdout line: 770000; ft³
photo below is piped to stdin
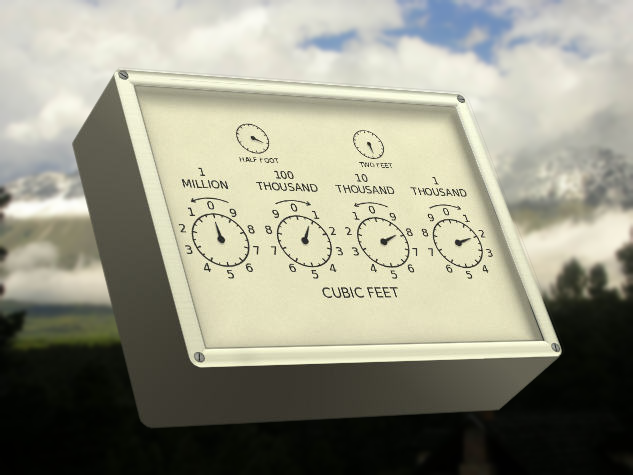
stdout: 8200; ft³
